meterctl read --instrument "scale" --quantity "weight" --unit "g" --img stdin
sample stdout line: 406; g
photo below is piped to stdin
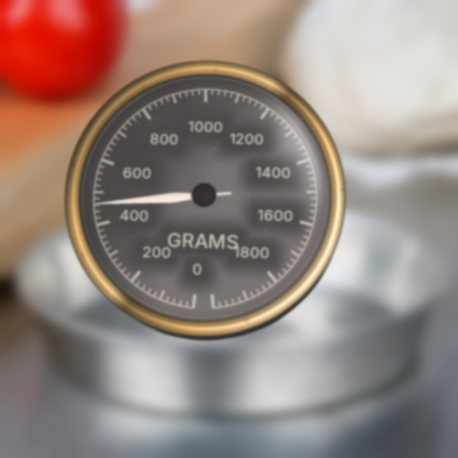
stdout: 460; g
